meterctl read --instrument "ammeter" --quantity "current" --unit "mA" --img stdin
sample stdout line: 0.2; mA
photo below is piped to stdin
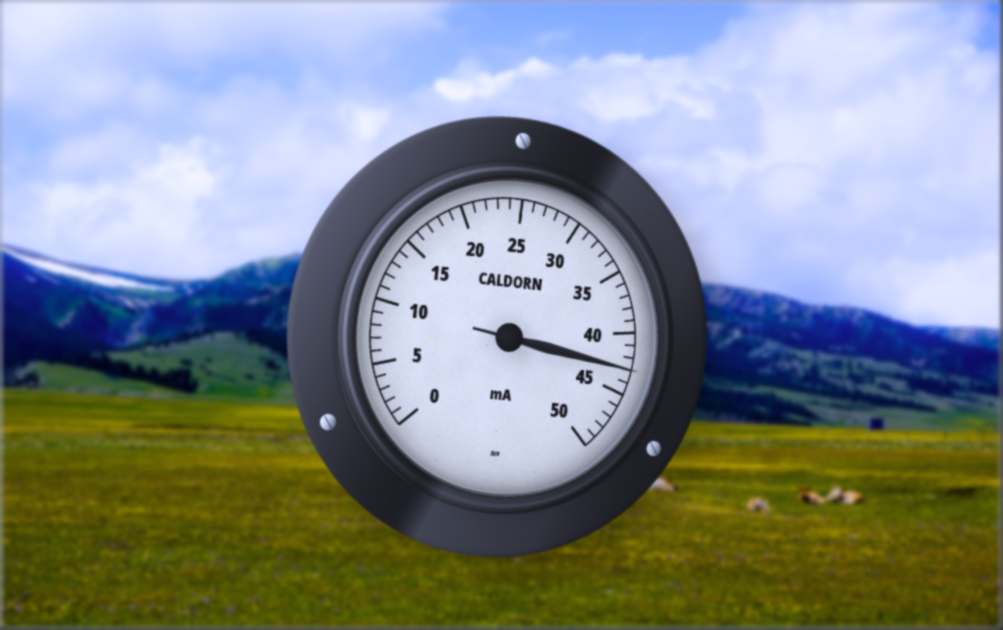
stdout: 43; mA
